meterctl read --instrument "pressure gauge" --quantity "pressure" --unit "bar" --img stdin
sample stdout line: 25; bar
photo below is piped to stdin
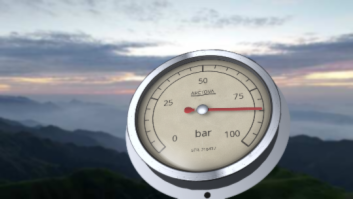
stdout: 85; bar
